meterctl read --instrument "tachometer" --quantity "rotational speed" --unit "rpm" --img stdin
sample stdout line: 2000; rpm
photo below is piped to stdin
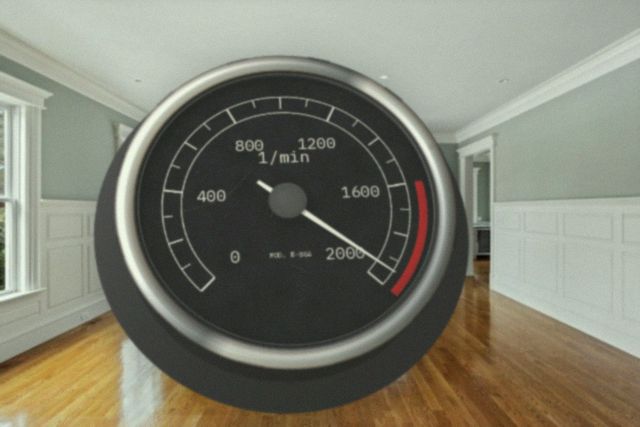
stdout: 1950; rpm
